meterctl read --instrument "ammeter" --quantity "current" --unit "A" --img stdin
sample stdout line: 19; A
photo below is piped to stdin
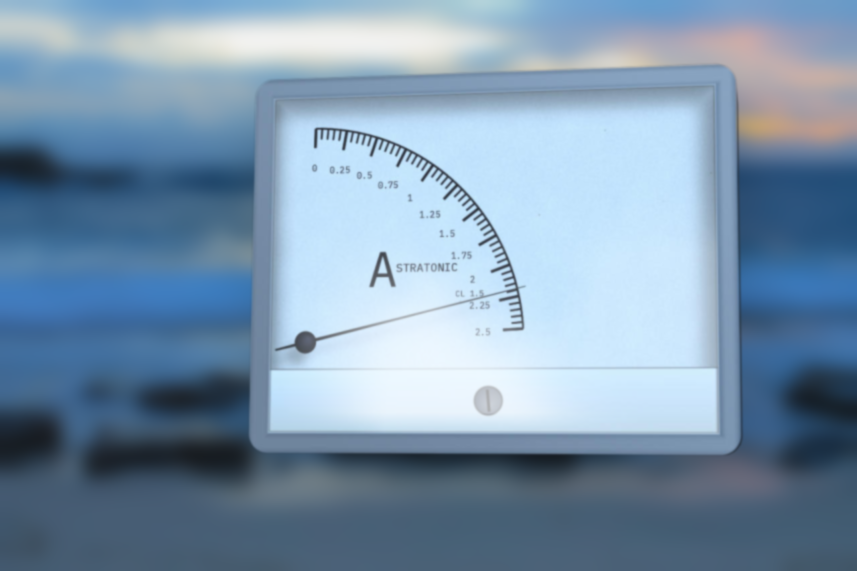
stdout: 2.2; A
